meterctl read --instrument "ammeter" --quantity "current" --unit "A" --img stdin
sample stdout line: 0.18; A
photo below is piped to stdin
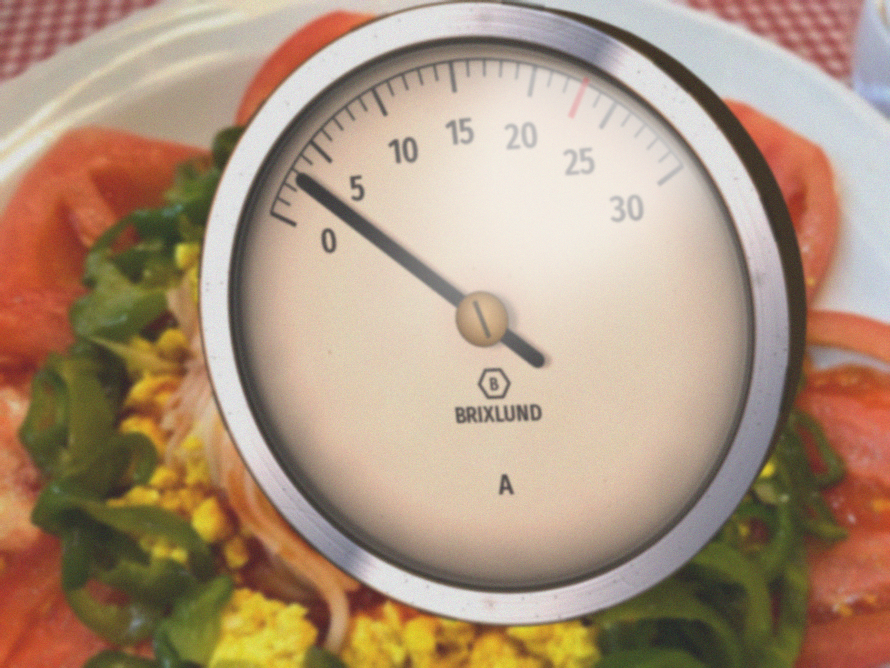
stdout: 3; A
